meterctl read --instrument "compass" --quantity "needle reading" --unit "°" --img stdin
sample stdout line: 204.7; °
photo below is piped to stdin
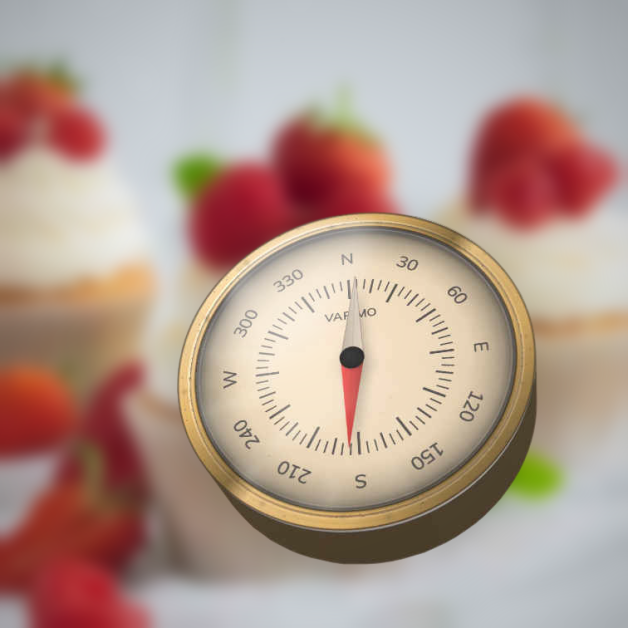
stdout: 185; °
